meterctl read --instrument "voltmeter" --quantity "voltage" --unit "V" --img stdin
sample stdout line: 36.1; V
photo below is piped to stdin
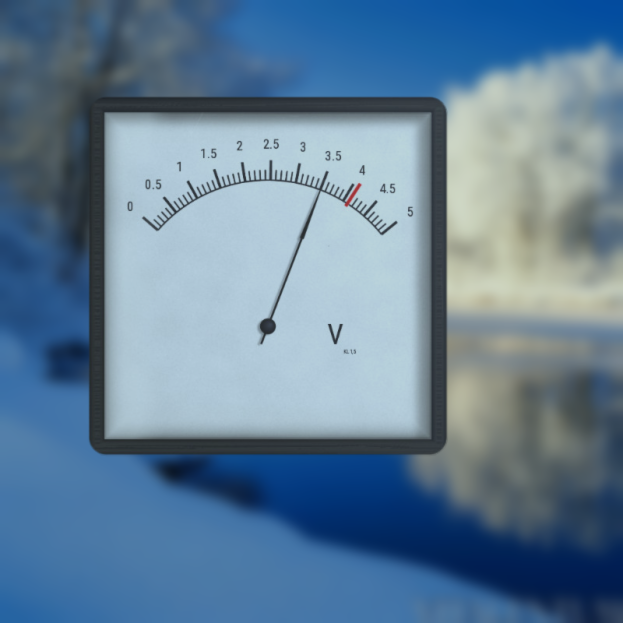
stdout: 3.5; V
